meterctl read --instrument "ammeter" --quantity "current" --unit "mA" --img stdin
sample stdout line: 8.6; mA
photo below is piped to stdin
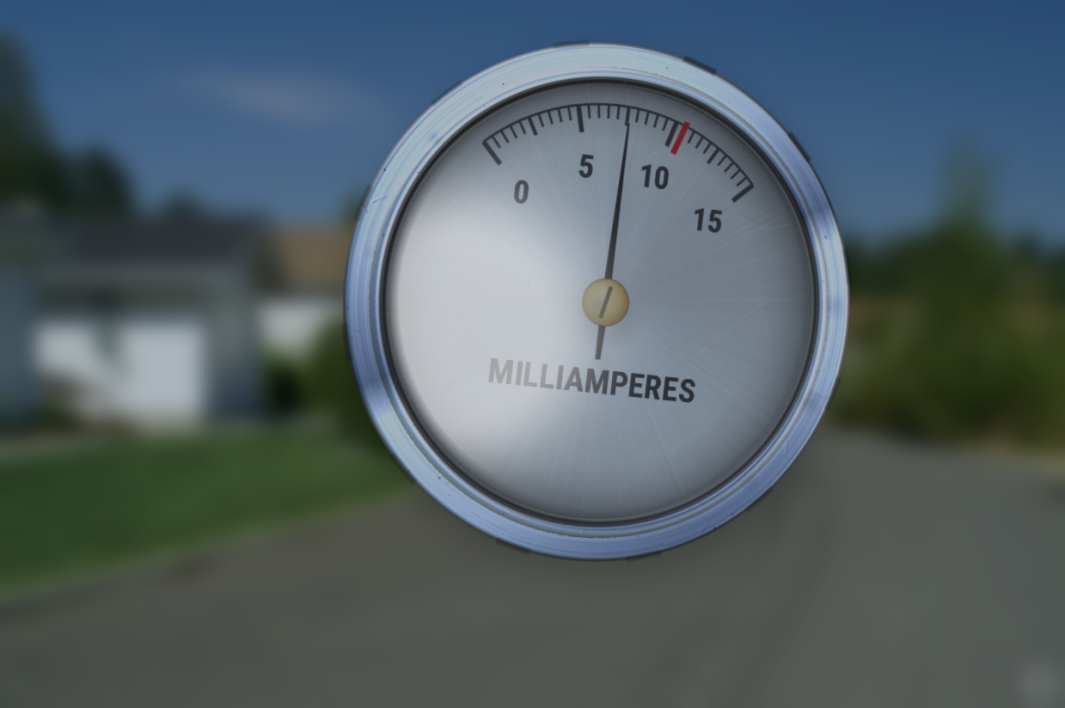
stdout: 7.5; mA
